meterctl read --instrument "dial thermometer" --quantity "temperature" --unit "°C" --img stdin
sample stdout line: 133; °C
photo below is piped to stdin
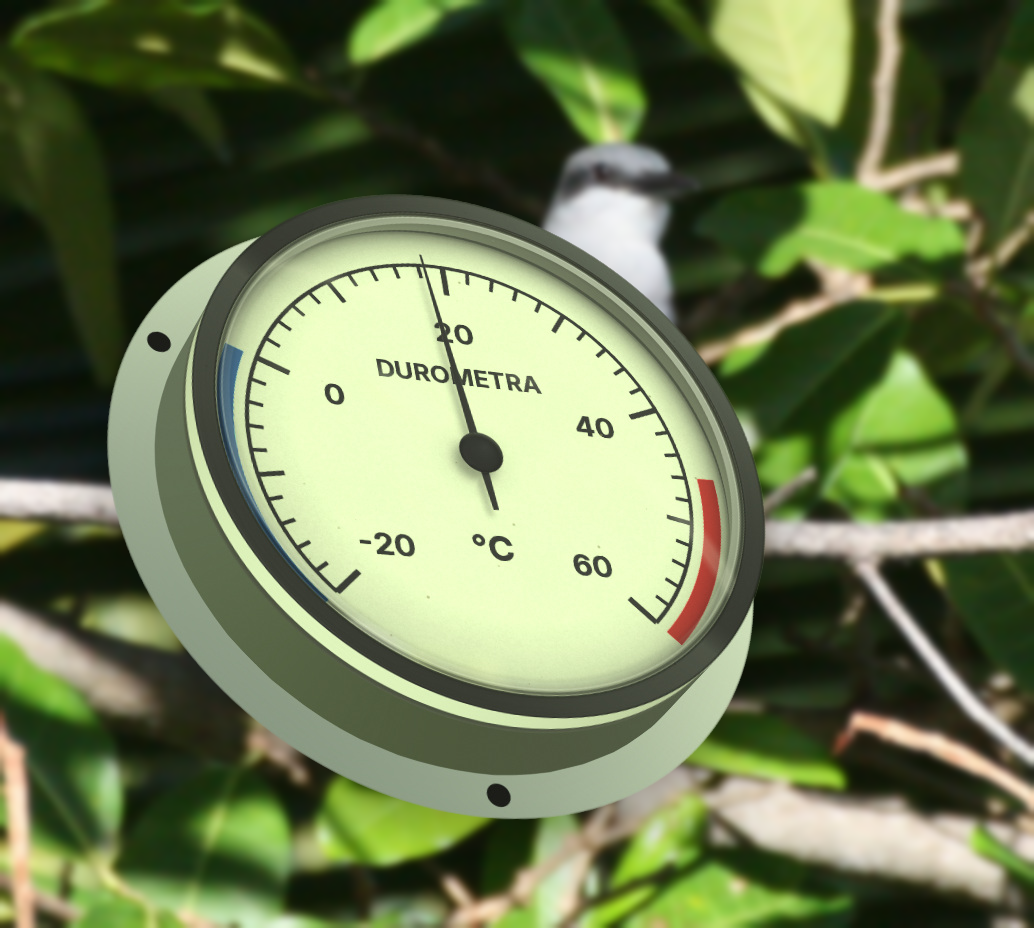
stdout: 18; °C
